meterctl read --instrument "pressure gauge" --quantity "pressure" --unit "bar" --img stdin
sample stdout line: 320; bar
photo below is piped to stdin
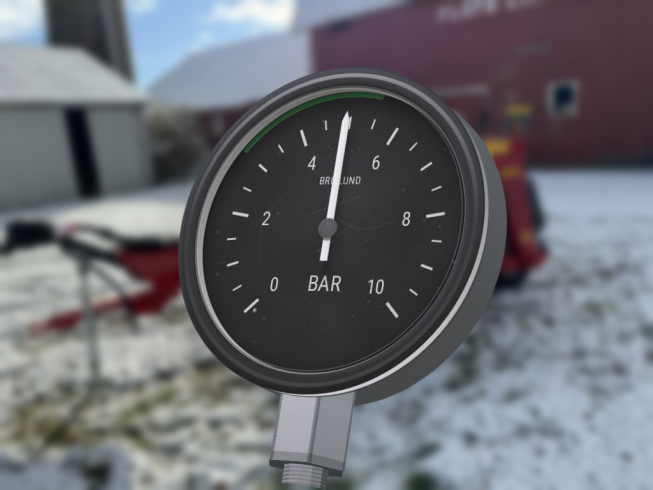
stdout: 5; bar
